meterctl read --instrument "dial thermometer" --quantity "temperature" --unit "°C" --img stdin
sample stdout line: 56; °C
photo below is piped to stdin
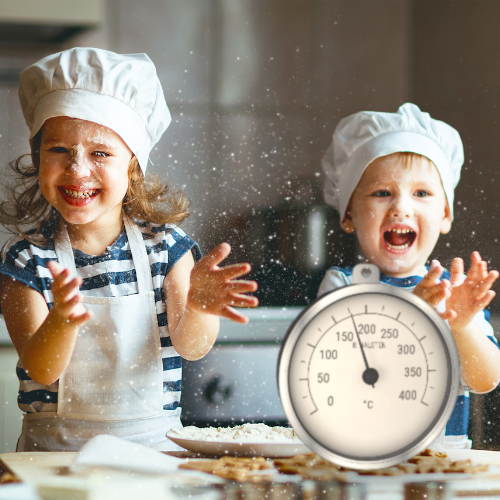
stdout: 175; °C
